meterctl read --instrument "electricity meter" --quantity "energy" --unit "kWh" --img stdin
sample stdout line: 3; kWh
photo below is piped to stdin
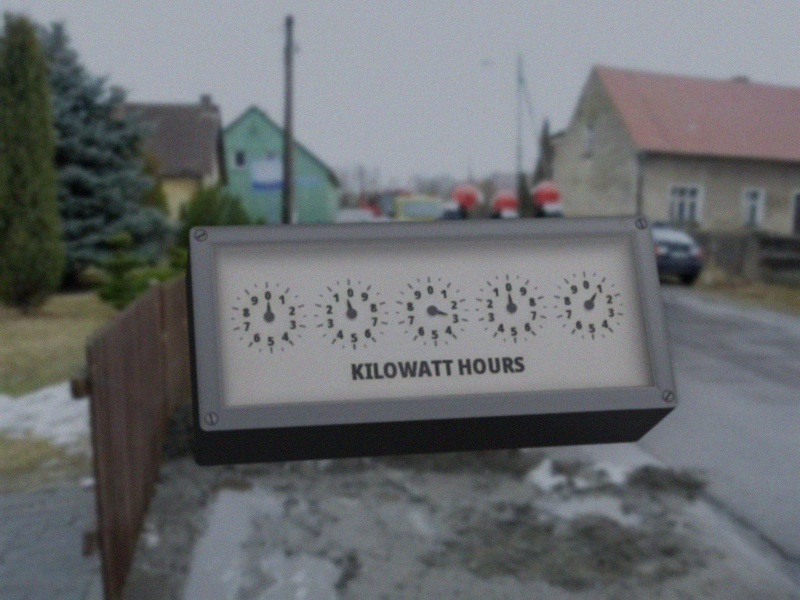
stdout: 301; kWh
